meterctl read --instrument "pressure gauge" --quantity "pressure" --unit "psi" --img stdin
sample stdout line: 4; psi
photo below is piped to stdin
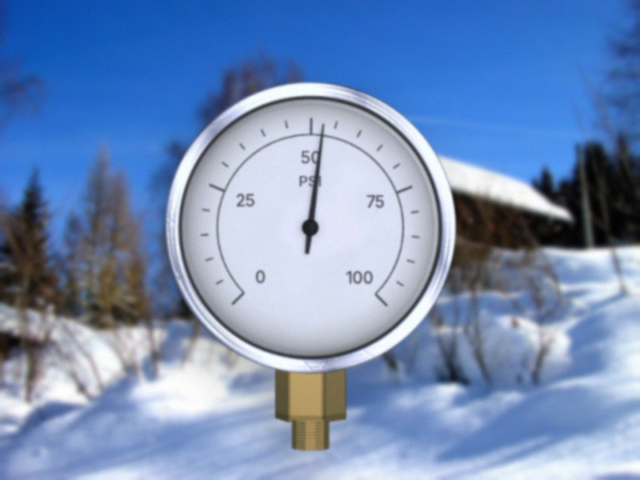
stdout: 52.5; psi
